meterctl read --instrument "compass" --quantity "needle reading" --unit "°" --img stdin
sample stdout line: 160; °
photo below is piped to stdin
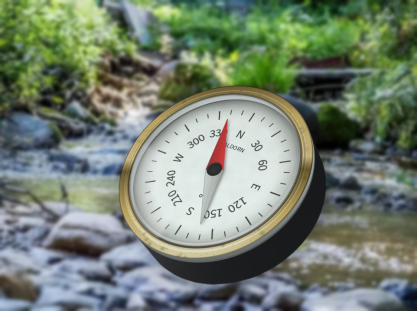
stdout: 340; °
